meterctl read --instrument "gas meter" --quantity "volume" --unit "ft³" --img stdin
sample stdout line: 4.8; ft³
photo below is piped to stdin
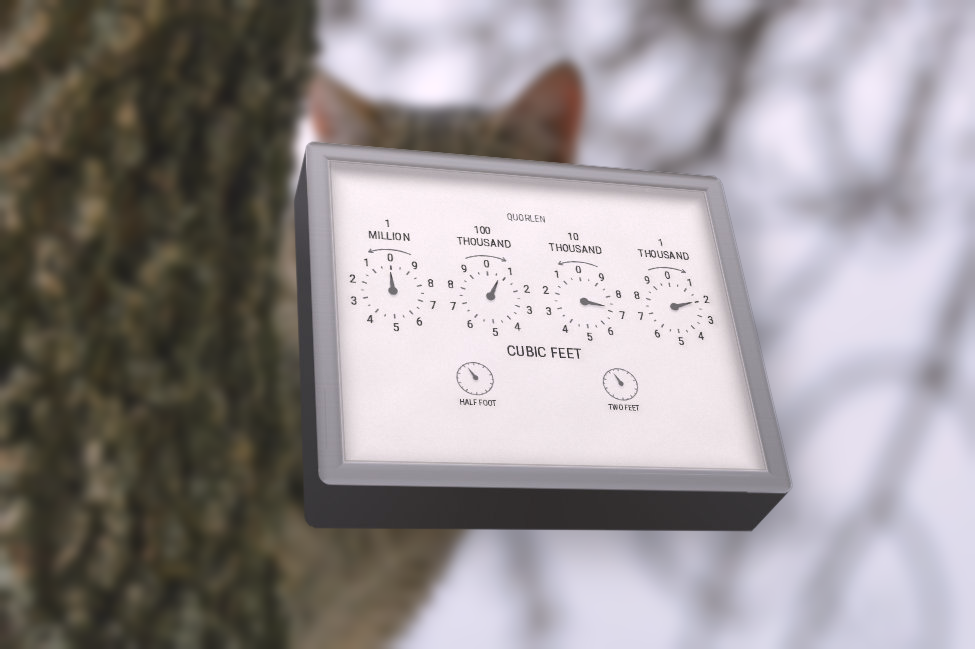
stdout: 7200; ft³
